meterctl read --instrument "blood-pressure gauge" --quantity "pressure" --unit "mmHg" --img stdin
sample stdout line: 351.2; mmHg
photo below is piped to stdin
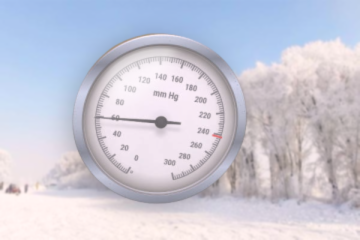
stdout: 60; mmHg
